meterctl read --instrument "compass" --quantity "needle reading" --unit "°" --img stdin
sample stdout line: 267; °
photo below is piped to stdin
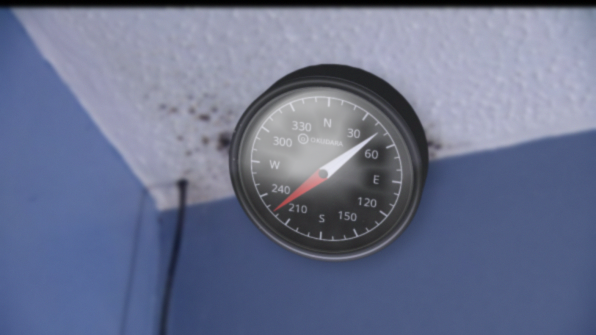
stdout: 225; °
